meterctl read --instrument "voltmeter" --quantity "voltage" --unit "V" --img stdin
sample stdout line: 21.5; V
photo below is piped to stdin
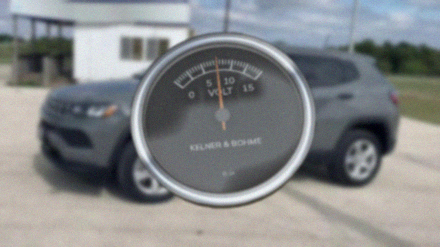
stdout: 7.5; V
